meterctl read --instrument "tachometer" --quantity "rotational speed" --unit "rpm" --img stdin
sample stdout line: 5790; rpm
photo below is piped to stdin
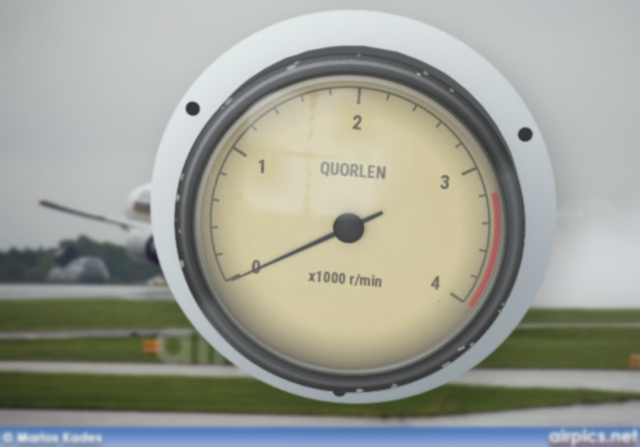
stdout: 0; rpm
